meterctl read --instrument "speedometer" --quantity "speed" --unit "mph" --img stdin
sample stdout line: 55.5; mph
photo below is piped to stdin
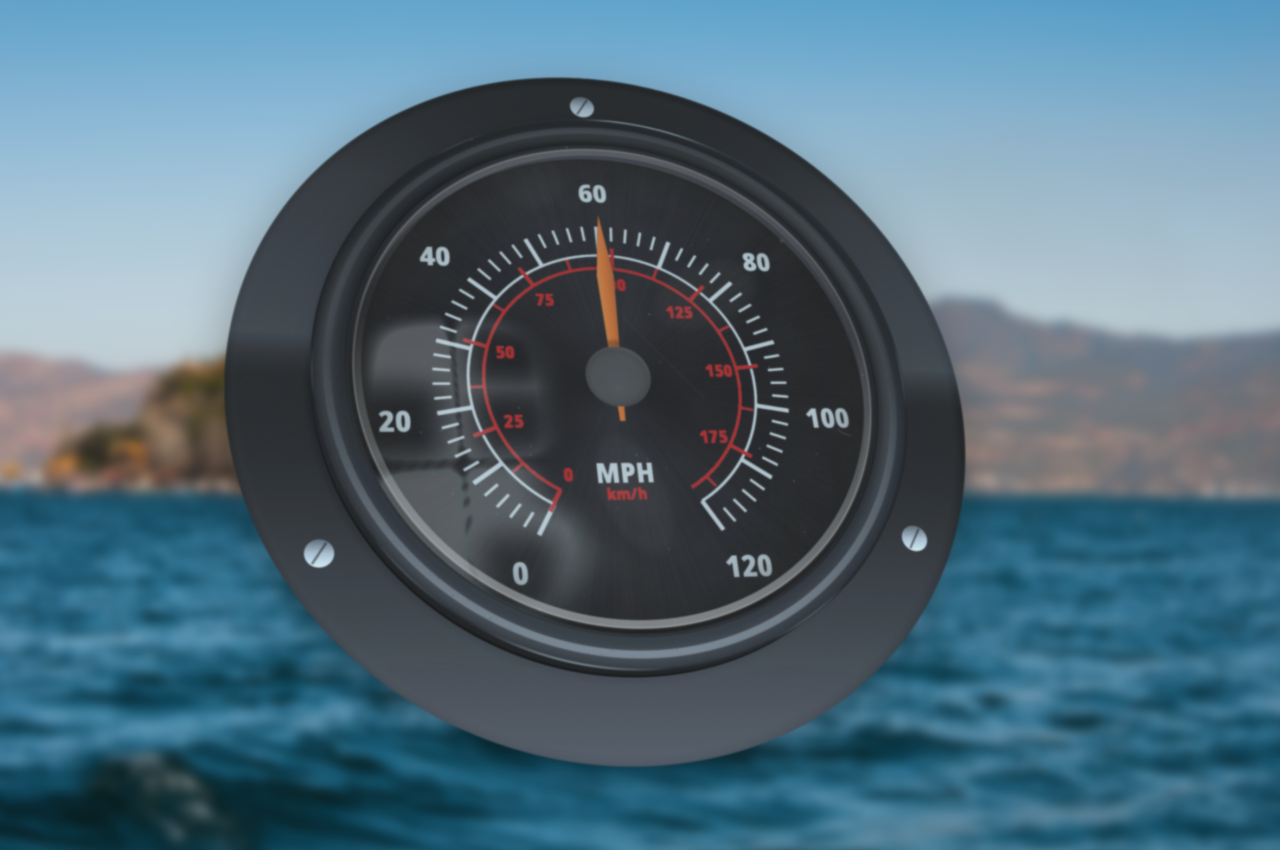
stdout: 60; mph
